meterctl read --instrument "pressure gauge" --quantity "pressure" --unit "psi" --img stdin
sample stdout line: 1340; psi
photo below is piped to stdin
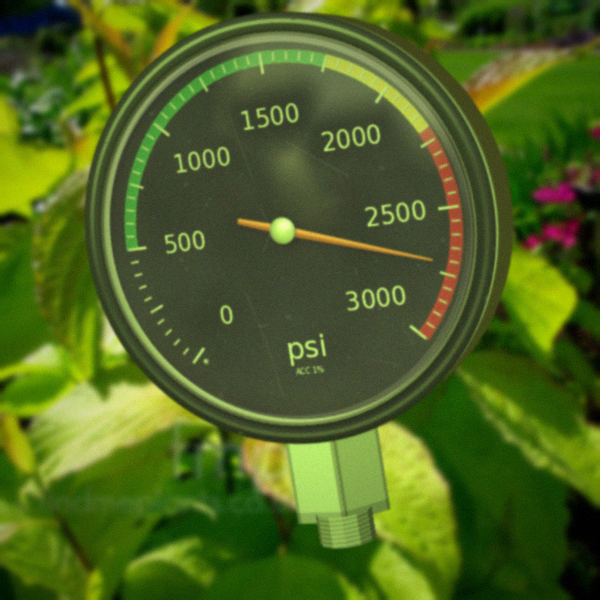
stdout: 2700; psi
